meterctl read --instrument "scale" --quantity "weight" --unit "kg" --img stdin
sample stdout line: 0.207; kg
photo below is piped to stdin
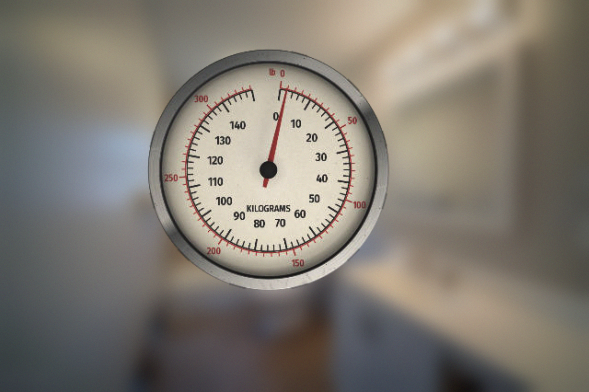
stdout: 2; kg
